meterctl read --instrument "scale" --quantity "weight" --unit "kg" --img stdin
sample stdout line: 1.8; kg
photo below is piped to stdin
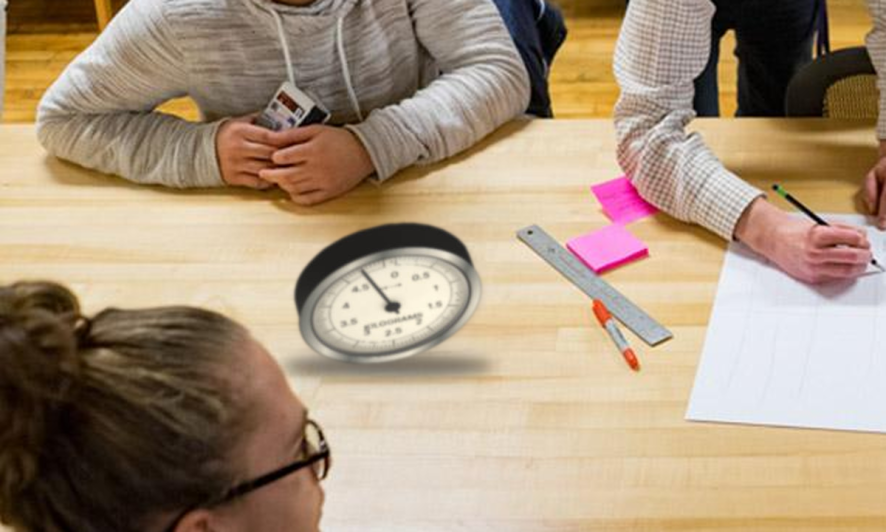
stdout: 4.75; kg
